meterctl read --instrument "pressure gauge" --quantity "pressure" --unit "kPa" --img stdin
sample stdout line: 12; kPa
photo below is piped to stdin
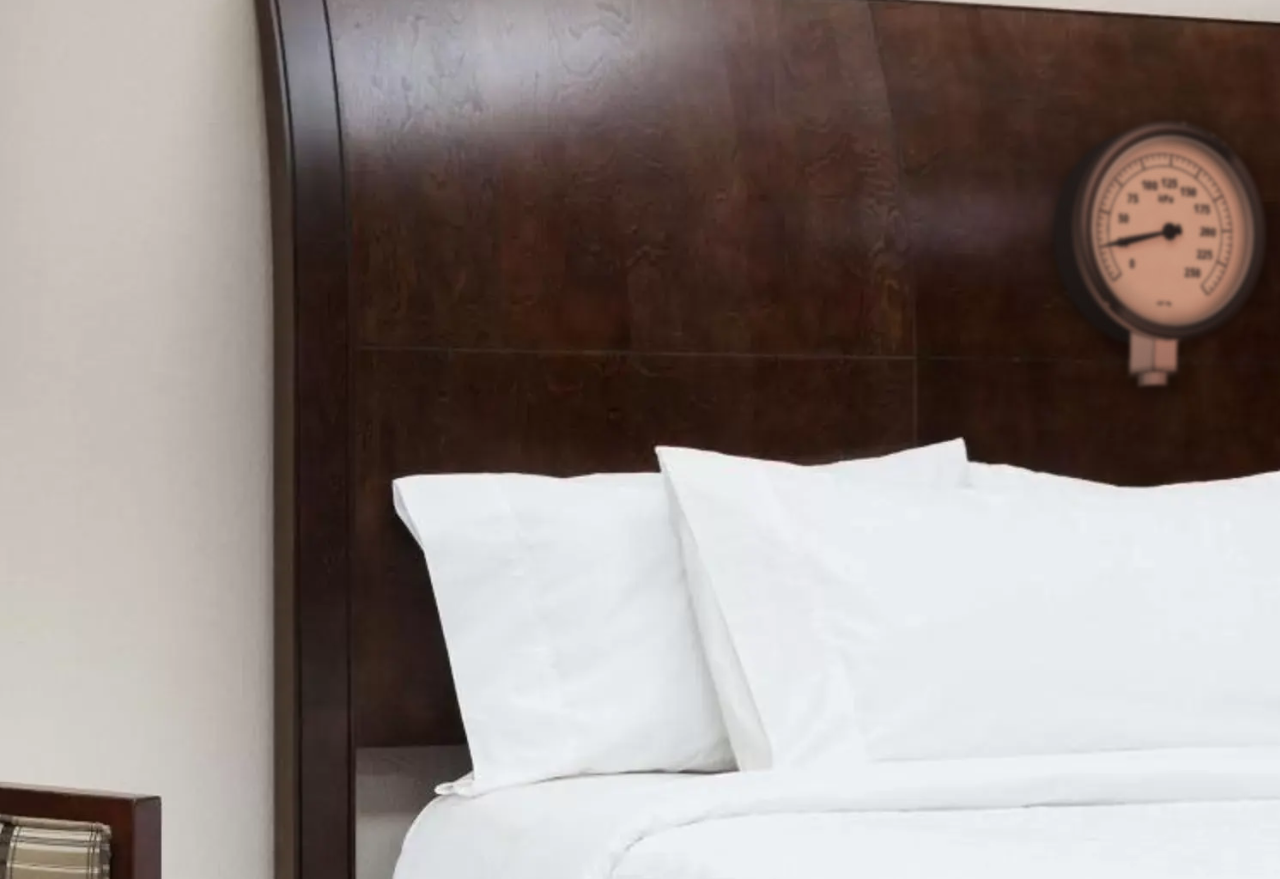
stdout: 25; kPa
